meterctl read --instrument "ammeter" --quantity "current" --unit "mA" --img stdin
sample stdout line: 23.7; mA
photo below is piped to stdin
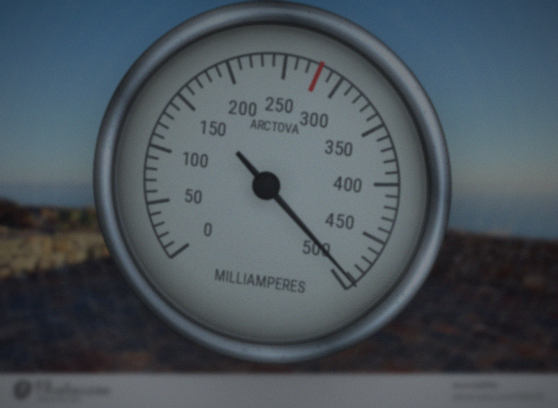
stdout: 490; mA
